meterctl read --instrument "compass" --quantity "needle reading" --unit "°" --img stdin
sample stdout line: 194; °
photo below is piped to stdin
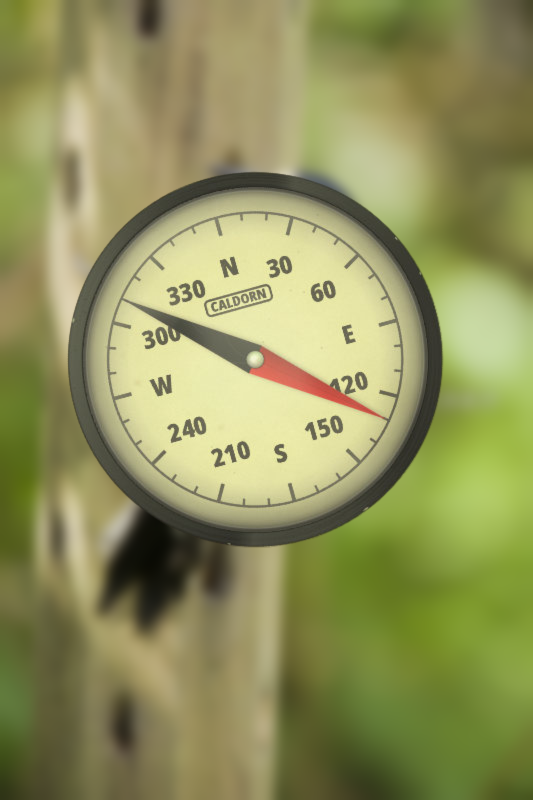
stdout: 130; °
